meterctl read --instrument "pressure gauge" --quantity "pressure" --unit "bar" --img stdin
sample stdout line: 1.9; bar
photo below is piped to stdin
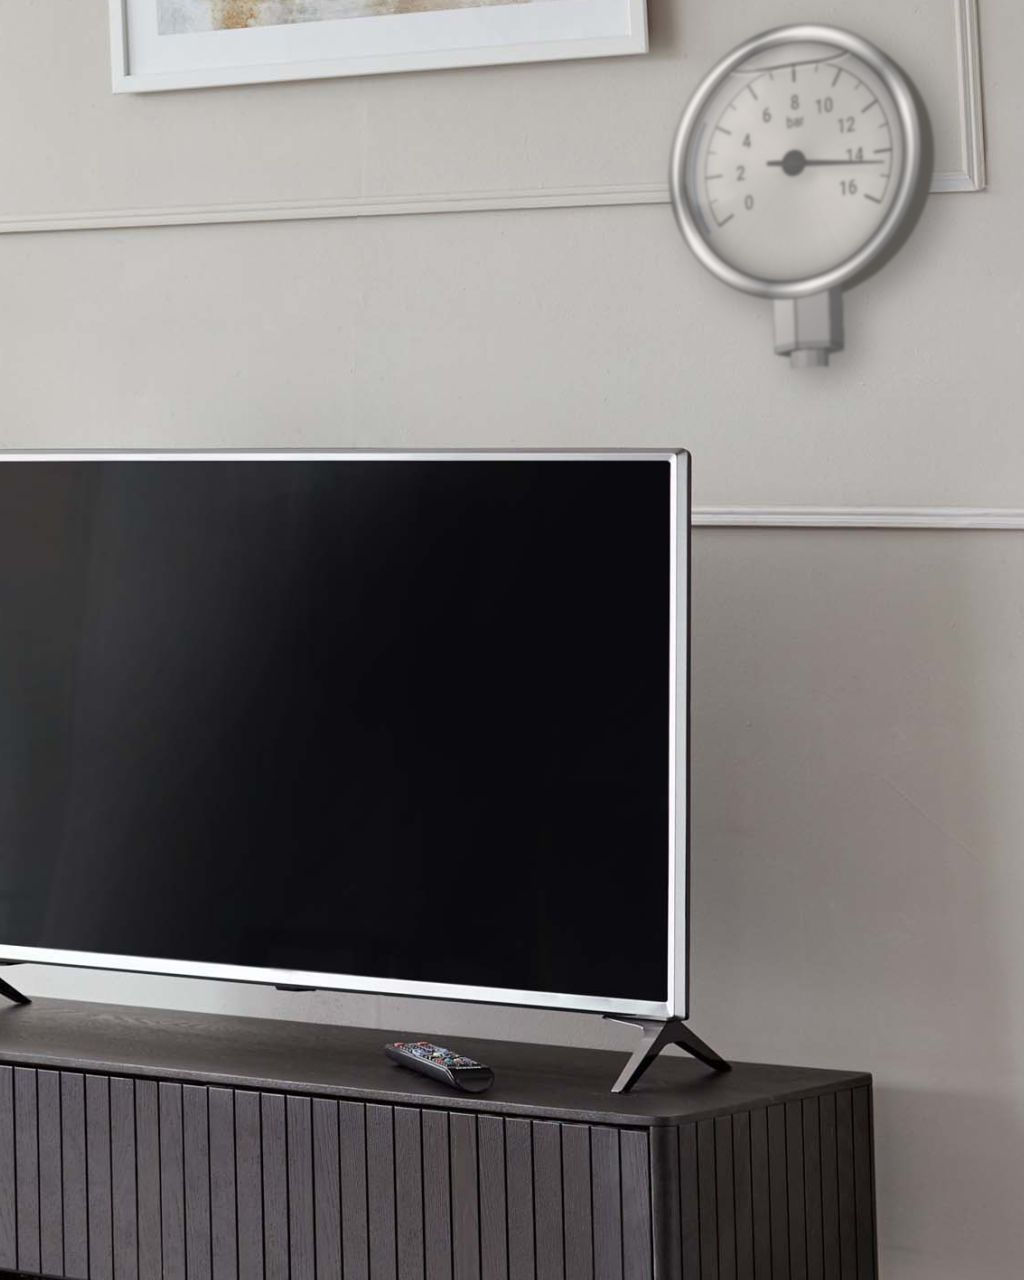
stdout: 14.5; bar
